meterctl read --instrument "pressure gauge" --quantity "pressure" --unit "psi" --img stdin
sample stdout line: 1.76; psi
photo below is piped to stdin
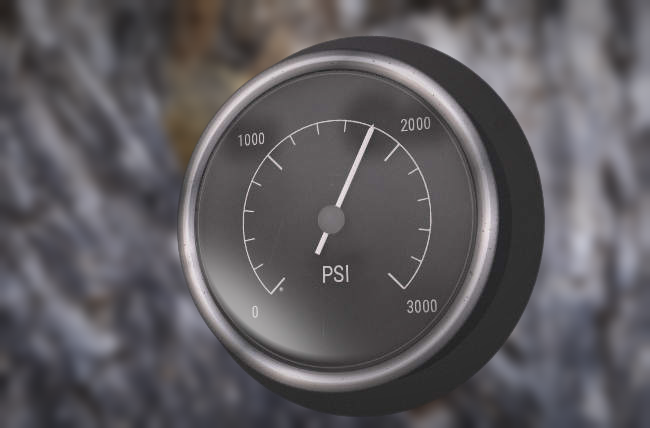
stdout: 1800; psi
